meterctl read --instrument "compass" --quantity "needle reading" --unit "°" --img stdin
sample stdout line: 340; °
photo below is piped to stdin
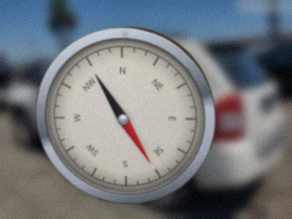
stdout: 150; °
